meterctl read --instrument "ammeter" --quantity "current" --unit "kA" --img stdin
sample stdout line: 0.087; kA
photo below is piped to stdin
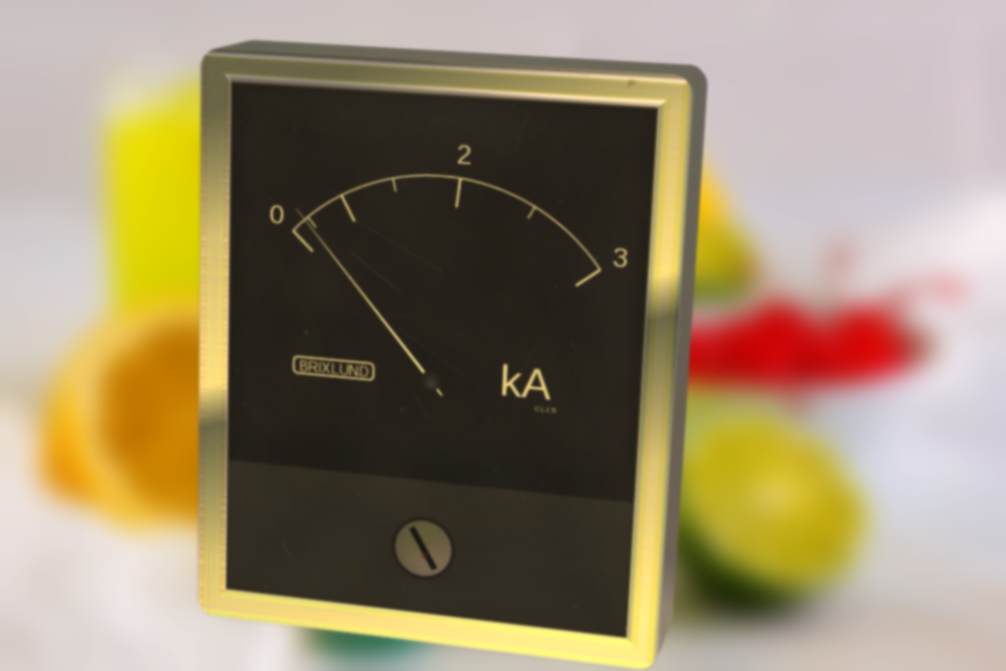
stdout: 0.5; kA
